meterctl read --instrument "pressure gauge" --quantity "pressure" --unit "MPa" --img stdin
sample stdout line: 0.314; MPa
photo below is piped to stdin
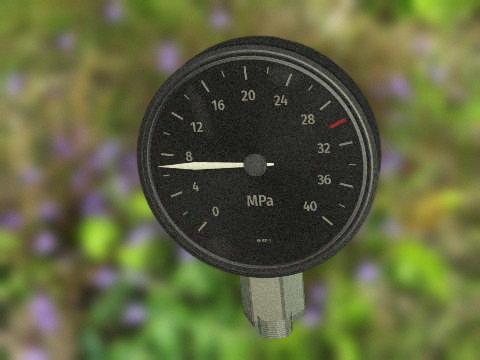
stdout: 7; MPa
